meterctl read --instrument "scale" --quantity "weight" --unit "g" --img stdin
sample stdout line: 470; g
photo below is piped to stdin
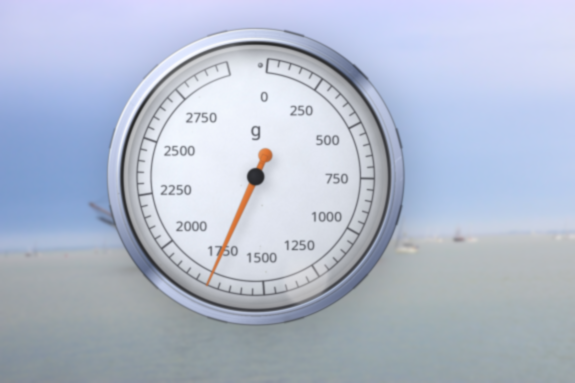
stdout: 1750; g
